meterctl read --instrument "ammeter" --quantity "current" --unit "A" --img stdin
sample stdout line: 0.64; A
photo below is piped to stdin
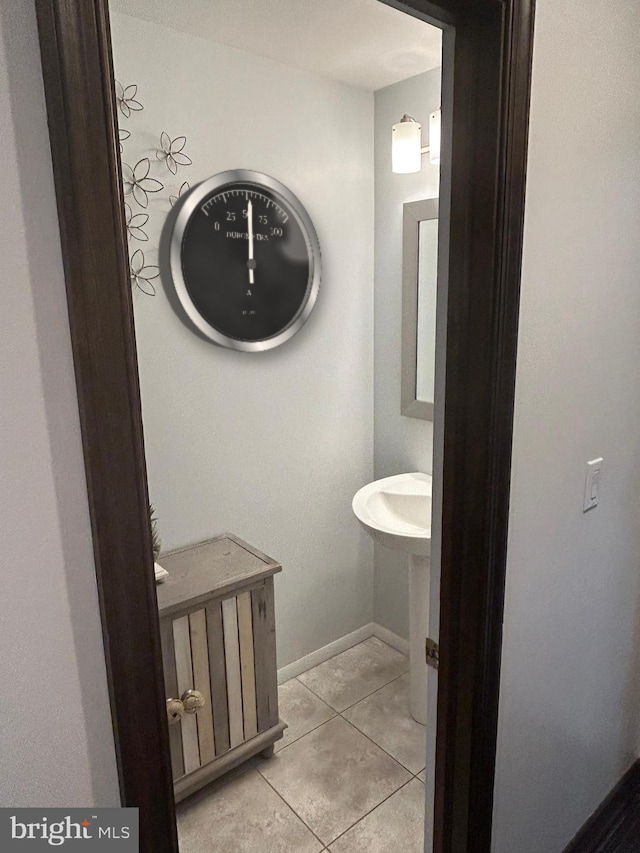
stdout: 50; A
